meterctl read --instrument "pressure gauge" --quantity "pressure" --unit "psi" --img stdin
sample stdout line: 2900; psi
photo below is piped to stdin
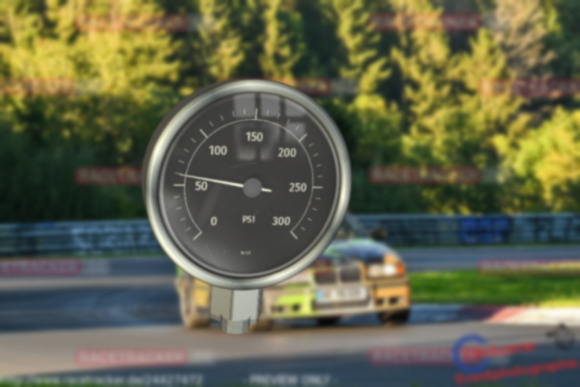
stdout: 60; psi
